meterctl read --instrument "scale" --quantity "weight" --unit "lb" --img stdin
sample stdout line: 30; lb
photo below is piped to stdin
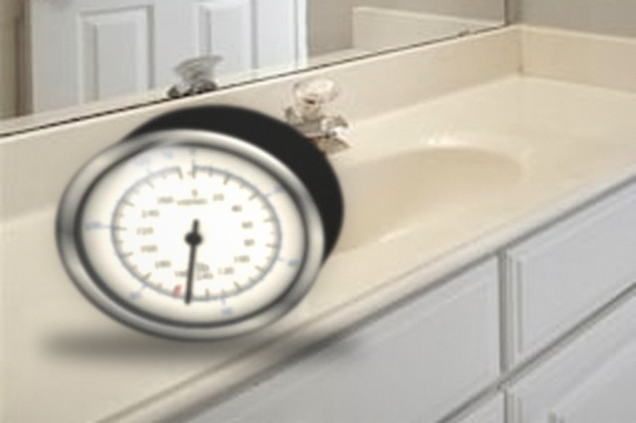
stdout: 150; lb
